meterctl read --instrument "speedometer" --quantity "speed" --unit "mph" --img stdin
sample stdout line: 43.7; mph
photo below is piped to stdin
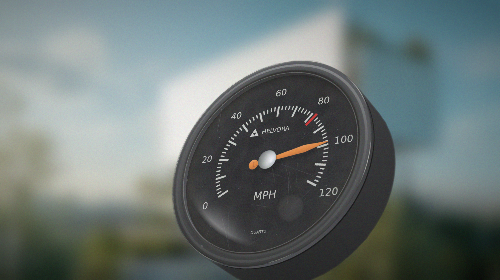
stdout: 100; mph
